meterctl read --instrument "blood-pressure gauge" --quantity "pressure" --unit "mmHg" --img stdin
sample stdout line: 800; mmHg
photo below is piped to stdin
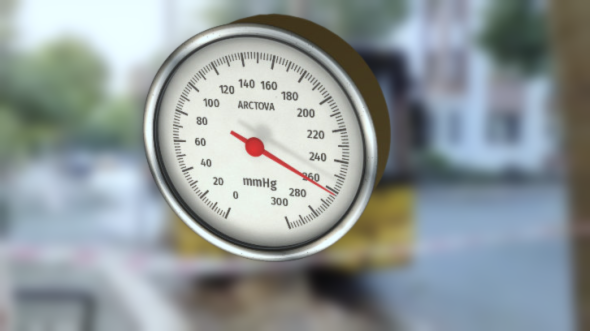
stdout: 260; mmHg
